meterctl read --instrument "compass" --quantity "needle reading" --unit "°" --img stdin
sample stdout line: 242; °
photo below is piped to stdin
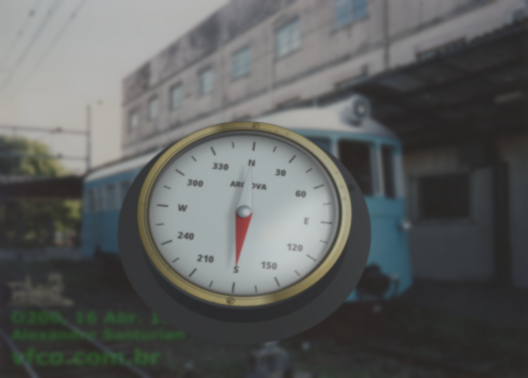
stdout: 180; °
